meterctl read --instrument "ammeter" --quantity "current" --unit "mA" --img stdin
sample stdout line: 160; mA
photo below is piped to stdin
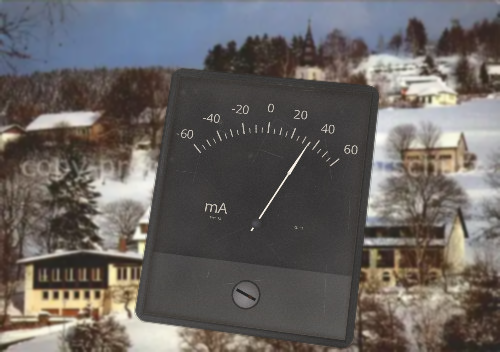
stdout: 35; mA
